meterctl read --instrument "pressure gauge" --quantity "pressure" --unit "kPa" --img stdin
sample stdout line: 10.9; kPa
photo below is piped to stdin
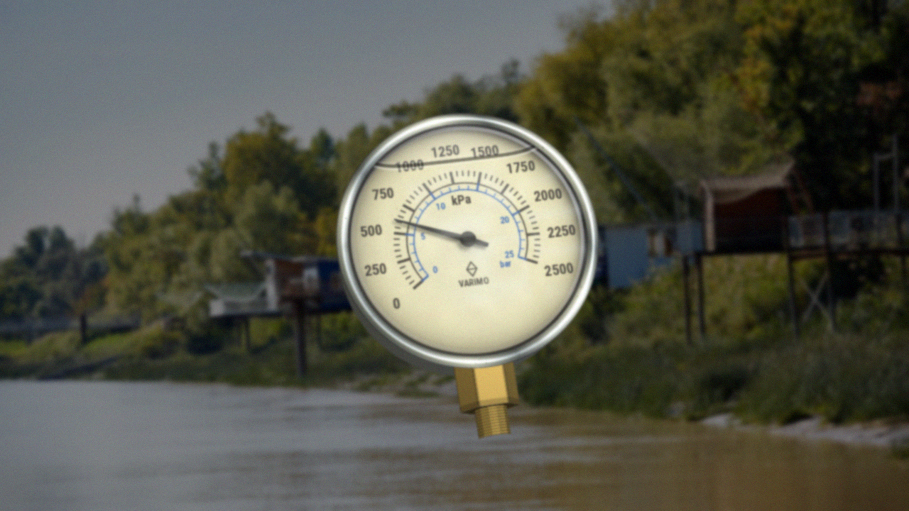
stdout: 600; kPa
